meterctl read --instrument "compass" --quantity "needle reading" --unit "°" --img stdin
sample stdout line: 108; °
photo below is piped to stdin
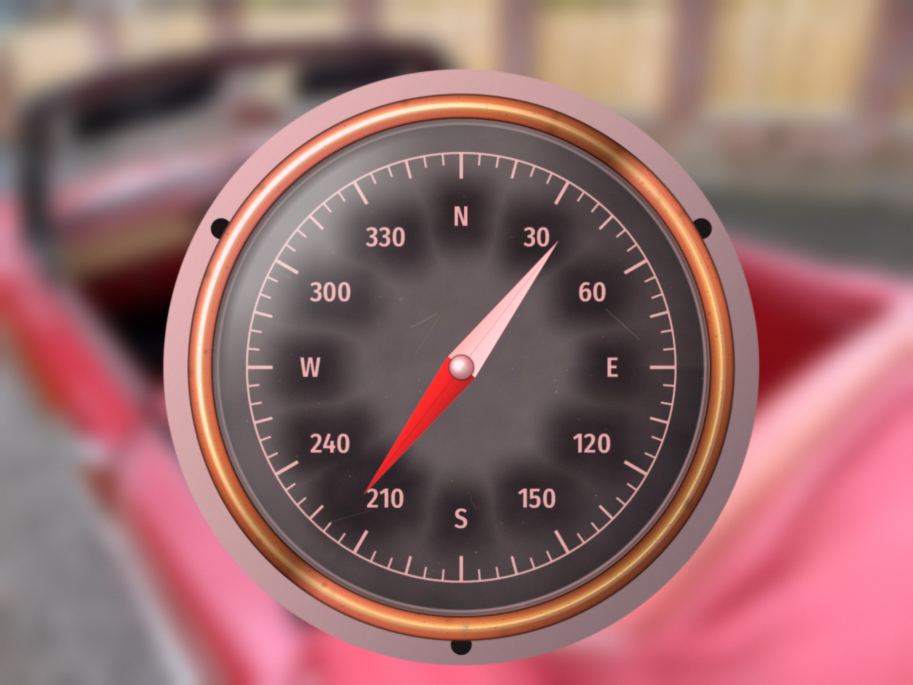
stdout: 217.5; °
